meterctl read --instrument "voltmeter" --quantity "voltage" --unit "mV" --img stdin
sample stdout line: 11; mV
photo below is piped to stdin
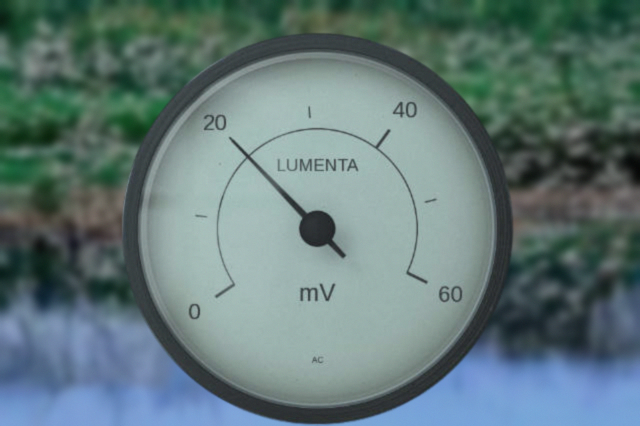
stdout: 20; mV
